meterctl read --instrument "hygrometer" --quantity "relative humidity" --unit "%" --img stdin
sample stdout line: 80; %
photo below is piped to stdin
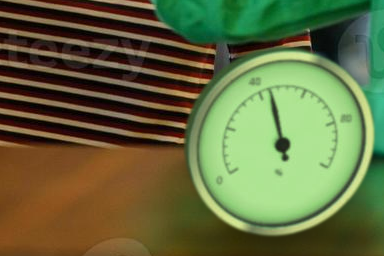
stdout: 44; %
